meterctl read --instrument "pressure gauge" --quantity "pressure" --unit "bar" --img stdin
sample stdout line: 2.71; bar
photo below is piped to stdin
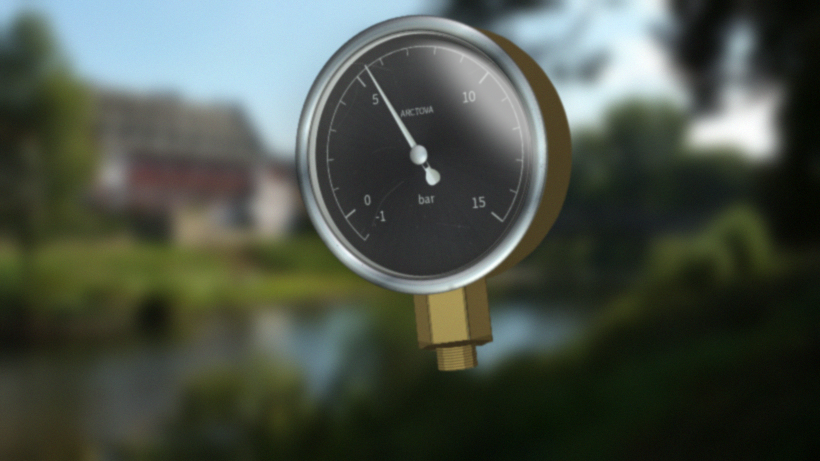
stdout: 5.5; bar
